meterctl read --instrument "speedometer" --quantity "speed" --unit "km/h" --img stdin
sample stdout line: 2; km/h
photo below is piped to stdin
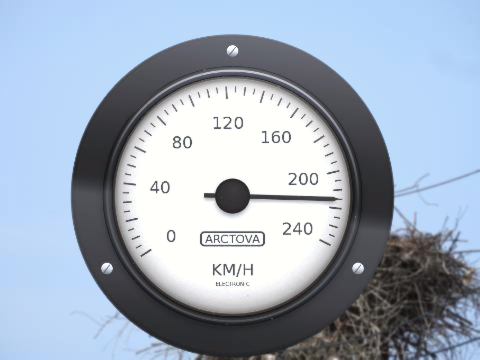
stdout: 215; km/h
